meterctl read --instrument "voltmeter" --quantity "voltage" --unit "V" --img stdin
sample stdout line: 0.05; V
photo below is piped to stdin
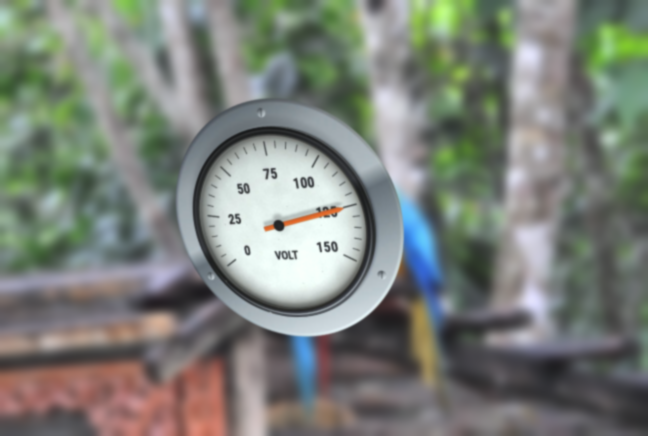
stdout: 125; V
